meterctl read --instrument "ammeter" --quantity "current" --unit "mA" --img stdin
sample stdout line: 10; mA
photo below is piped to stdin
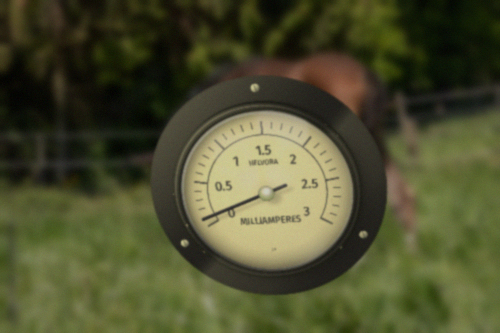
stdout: 0.1; mA
